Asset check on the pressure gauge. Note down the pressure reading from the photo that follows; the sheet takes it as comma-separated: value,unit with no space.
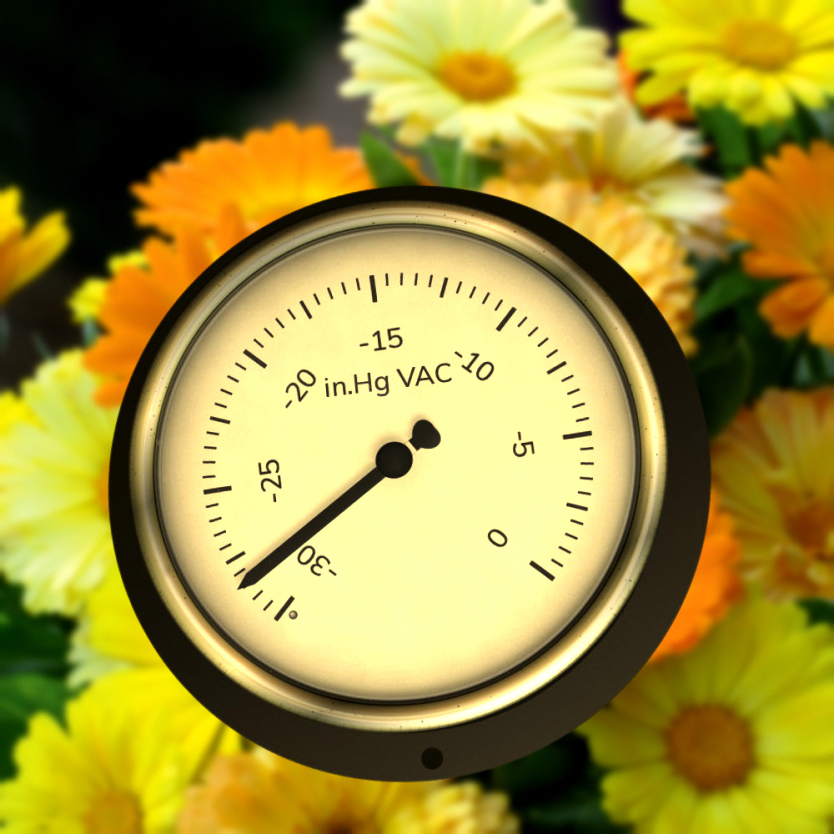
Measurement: -28.5,inHg
